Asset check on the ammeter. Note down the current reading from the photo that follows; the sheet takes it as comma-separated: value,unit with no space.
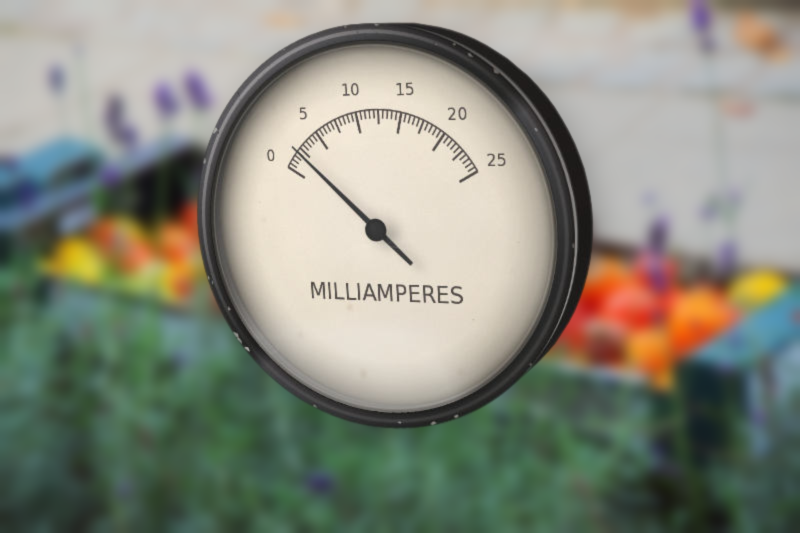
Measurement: 2.5,mA
